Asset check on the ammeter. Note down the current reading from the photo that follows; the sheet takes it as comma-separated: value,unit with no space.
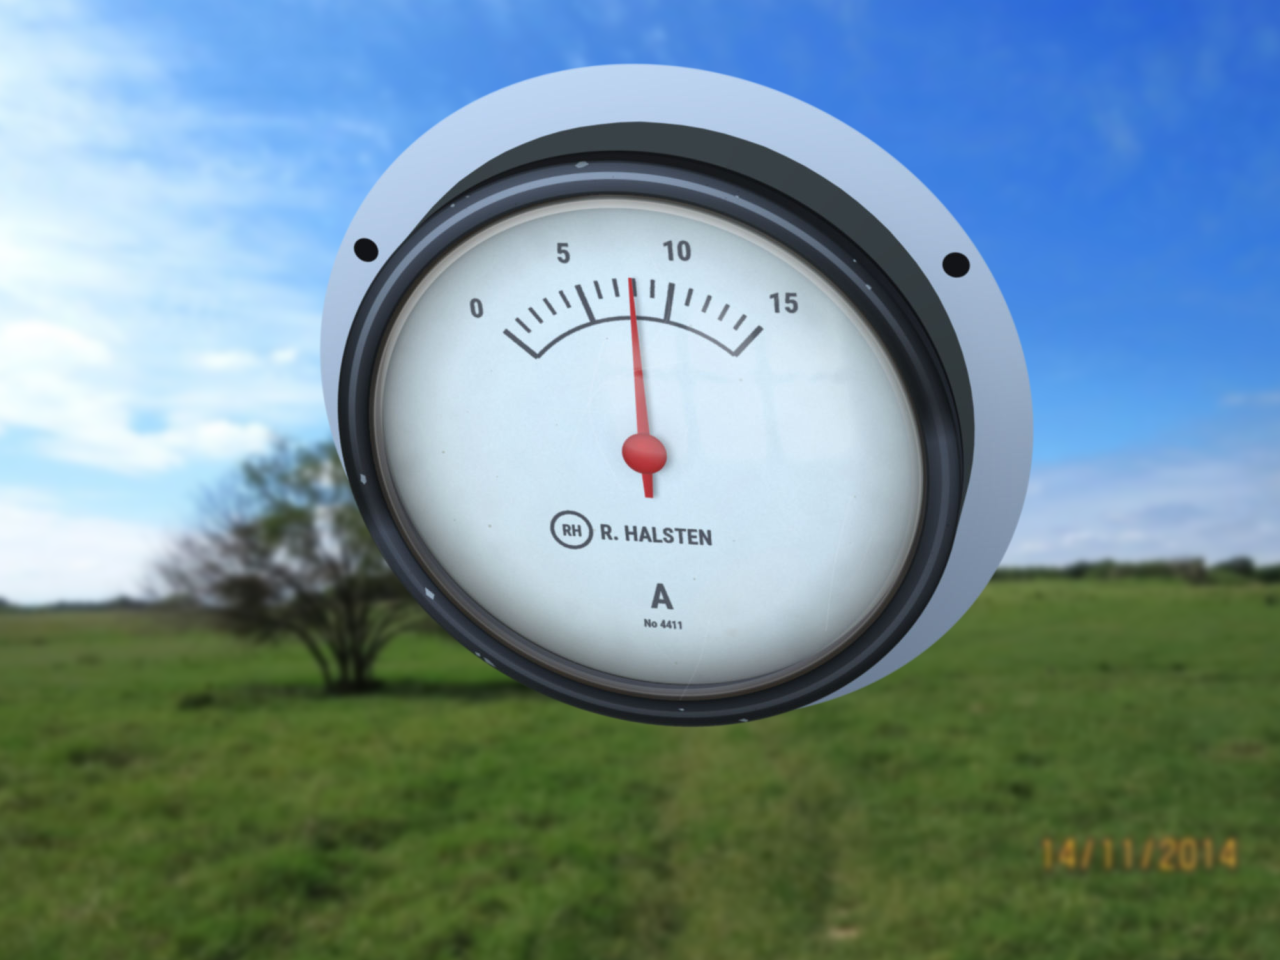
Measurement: 8,A
